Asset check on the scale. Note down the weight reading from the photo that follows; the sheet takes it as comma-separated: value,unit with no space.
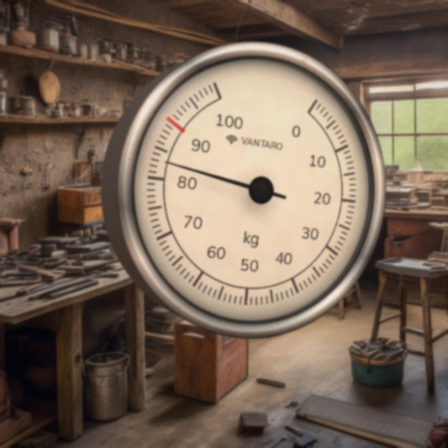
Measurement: 83,kg
